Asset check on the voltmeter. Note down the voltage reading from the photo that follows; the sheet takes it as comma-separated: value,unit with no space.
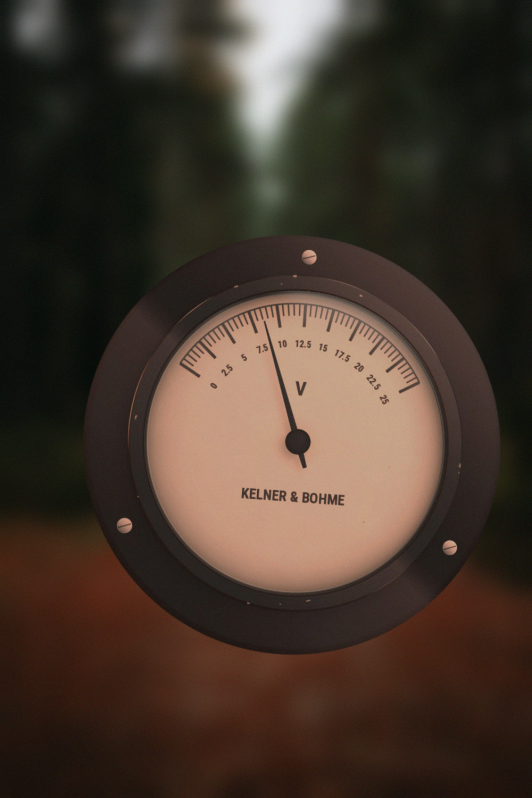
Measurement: 8.5,V
